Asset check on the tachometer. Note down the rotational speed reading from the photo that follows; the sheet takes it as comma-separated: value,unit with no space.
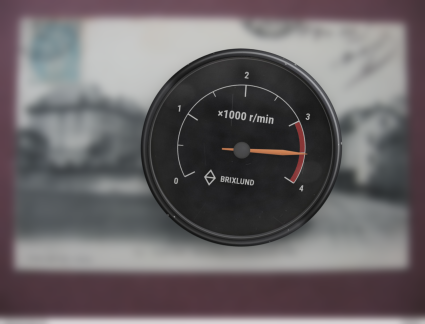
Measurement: 3500,rpm
